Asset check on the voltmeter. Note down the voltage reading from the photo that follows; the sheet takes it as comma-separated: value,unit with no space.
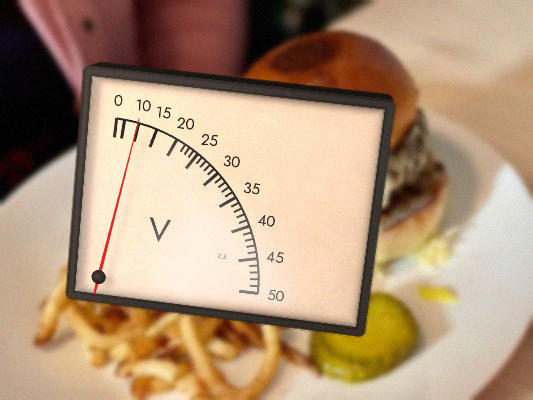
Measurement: 10,V
